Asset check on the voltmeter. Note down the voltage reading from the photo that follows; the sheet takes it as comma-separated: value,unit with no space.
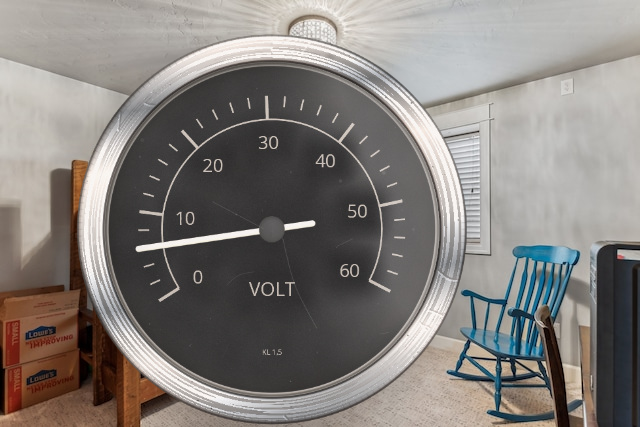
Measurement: 6,V
